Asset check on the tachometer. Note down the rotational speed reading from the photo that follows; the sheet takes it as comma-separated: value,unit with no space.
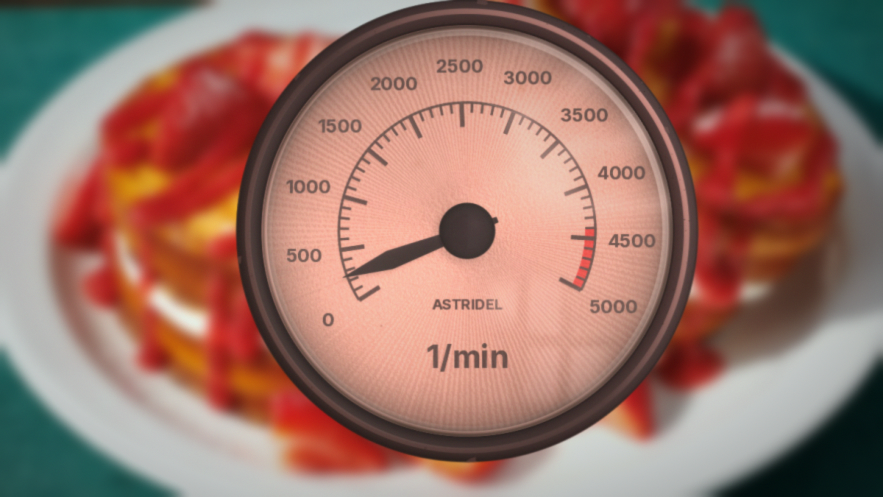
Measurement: 250,rpm
